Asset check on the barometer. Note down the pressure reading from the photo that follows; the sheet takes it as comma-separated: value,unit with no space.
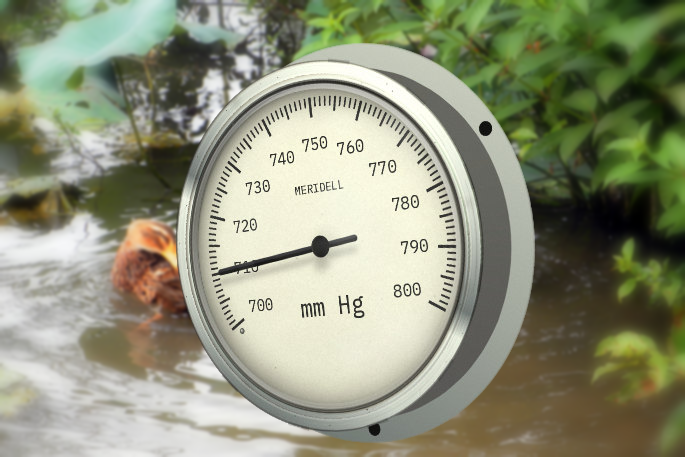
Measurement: 710,mmHg
